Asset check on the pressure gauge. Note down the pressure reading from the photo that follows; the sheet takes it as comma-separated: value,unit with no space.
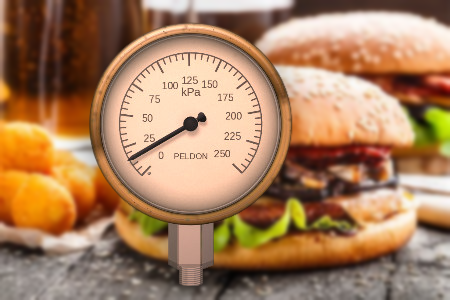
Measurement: 15,kPa
